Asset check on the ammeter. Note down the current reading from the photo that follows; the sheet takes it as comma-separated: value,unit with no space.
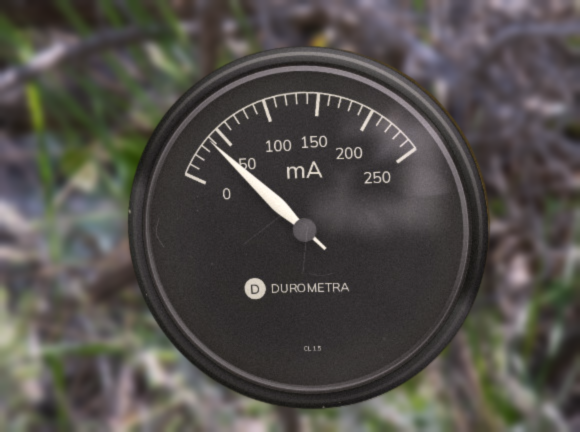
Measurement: 40,mA
